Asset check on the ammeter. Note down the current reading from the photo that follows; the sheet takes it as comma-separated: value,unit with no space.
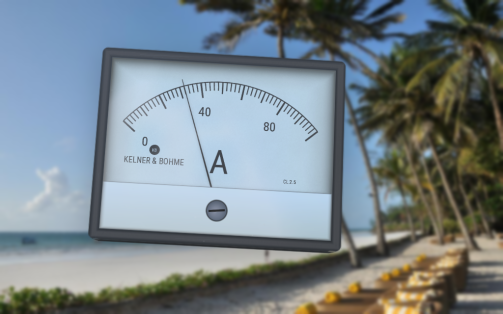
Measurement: 32,A
